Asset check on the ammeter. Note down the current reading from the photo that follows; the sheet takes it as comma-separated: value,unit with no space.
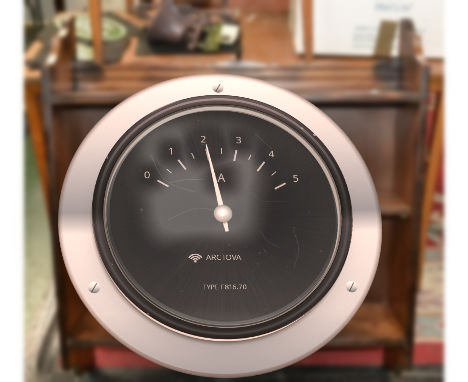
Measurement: 2,A
